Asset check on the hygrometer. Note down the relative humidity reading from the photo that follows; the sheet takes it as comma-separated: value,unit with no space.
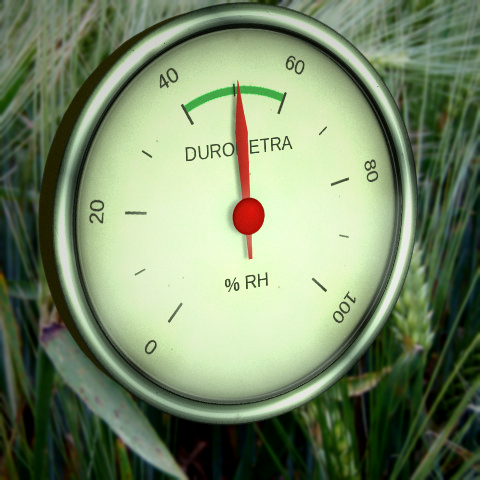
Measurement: 50,%
